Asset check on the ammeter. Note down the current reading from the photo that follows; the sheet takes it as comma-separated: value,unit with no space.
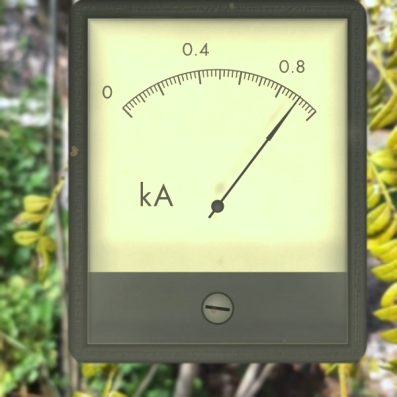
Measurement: 0.9,kA
